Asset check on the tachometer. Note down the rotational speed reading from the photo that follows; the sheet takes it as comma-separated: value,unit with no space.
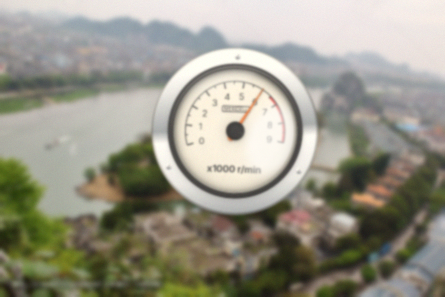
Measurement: 6000,rpm
